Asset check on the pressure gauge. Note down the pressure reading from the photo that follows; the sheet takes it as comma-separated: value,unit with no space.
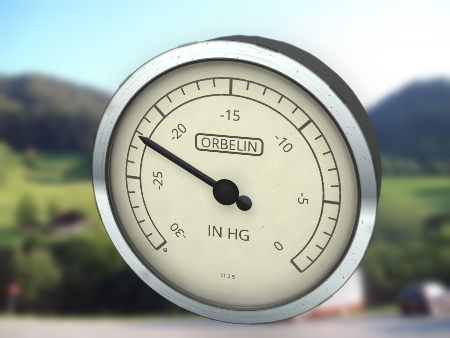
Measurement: -22,inHg
